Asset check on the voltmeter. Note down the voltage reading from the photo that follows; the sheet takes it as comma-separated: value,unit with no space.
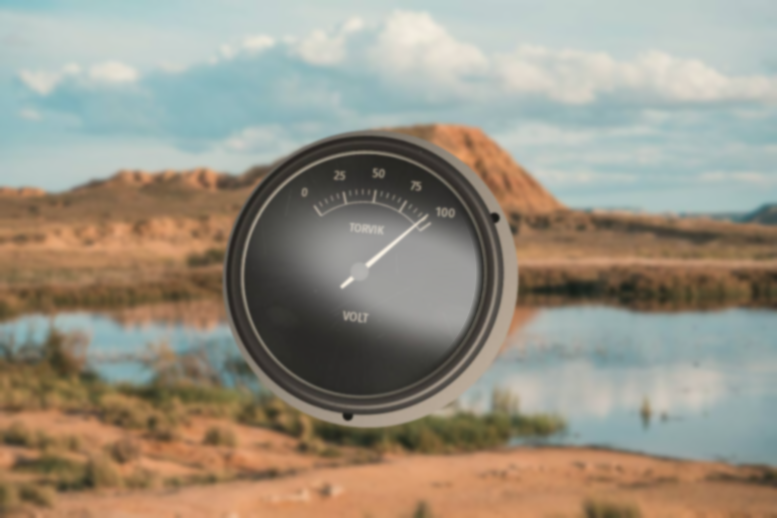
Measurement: 95,V
